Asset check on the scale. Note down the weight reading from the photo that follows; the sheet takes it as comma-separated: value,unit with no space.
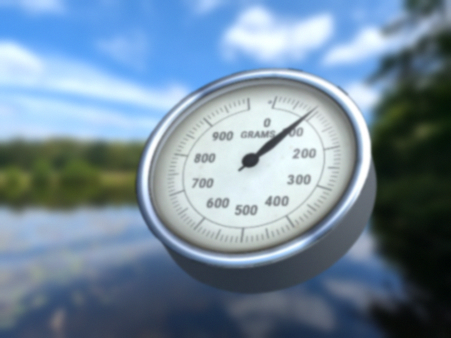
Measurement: 100,g
